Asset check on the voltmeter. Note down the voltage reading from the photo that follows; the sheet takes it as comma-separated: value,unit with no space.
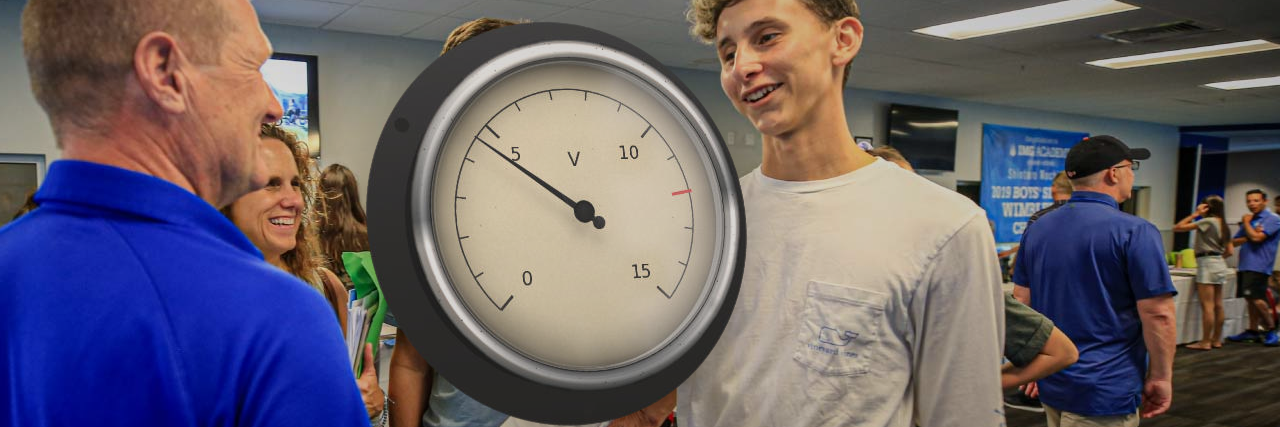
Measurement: 4.5,V
